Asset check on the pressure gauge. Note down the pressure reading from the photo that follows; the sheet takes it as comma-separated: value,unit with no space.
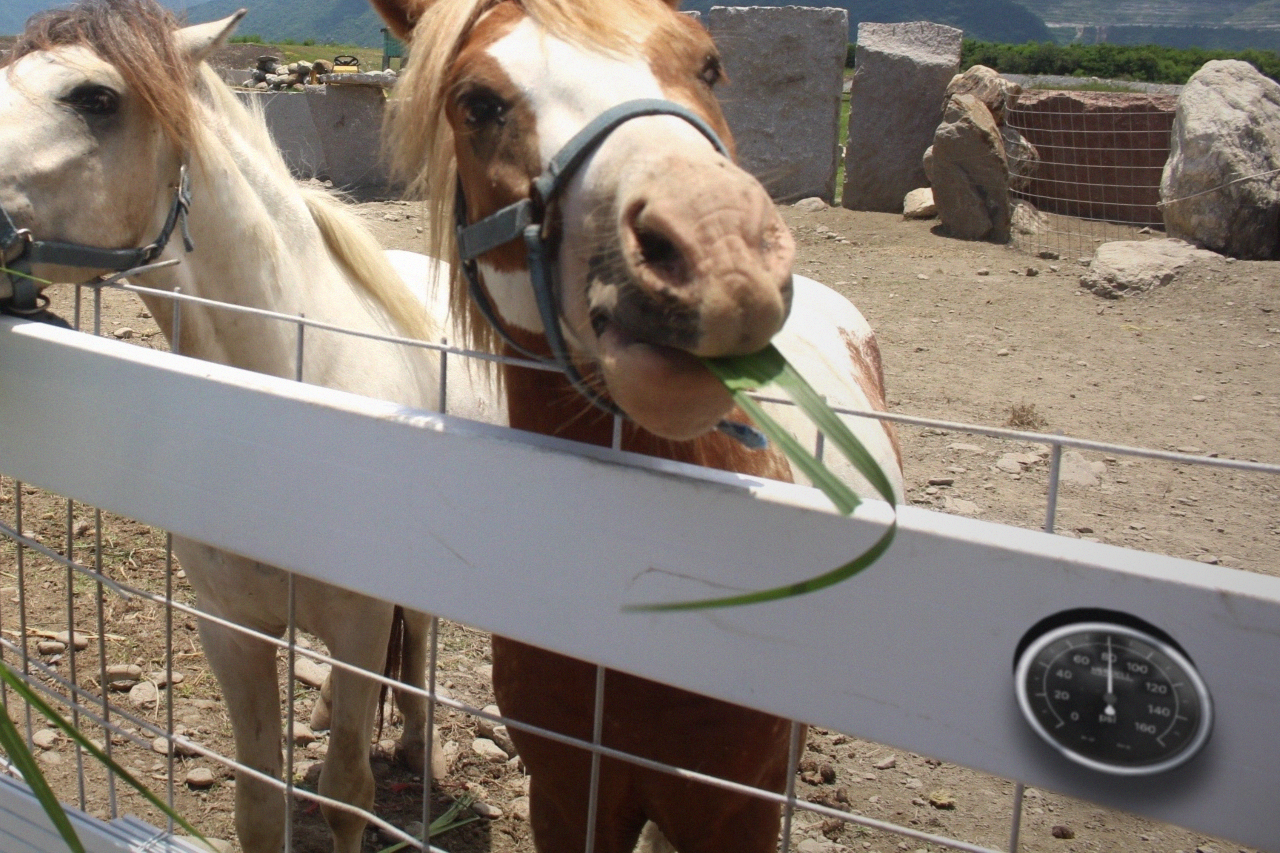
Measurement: 80,psi
